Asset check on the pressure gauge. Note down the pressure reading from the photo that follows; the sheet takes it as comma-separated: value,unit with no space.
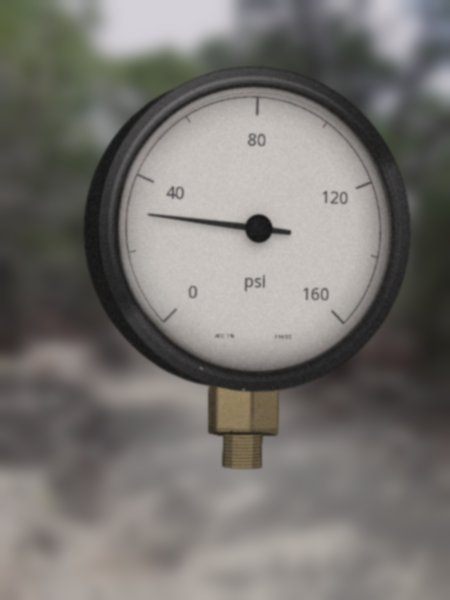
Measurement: 30,psi
